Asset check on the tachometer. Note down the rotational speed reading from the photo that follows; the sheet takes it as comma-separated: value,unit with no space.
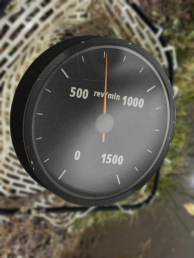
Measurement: 700,rpm
